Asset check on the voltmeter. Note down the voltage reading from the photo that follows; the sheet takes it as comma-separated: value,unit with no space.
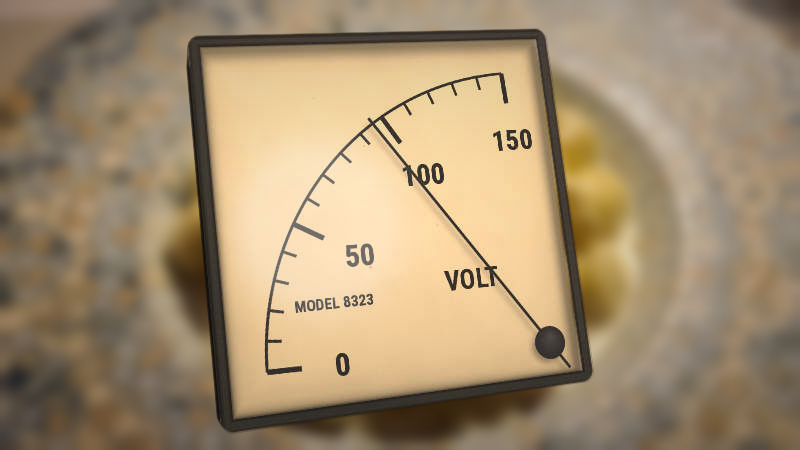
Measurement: 95,V
